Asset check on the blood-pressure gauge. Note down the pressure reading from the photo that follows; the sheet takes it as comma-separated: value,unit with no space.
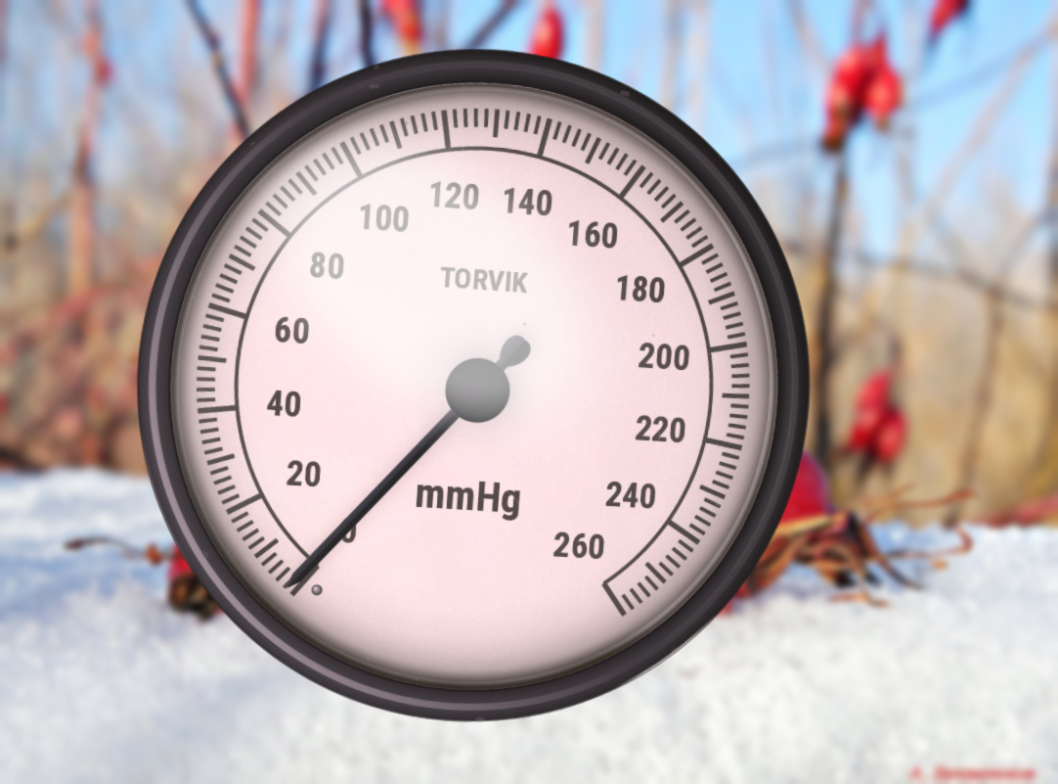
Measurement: 2,mmHg
